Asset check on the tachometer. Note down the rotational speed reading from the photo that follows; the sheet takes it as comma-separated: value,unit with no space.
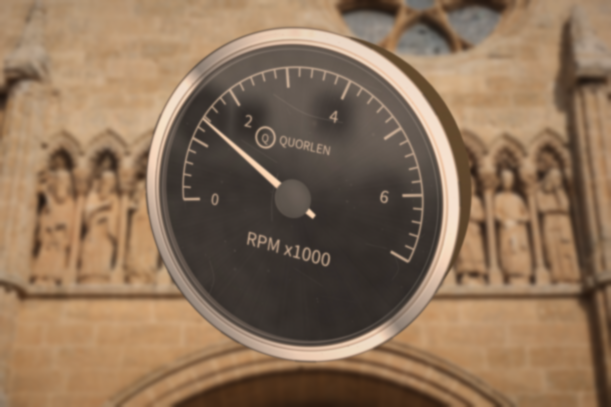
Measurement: 1400,rpm
